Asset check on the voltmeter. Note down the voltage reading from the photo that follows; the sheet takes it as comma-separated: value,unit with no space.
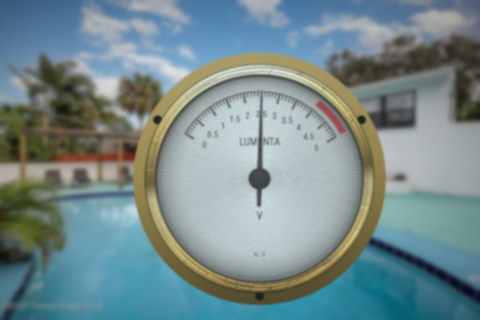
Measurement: 2.5,V
